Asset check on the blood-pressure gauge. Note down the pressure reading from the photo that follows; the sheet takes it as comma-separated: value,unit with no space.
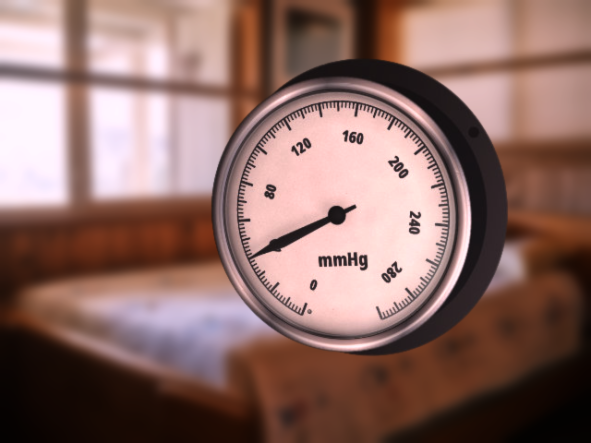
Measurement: 40,mmHg
